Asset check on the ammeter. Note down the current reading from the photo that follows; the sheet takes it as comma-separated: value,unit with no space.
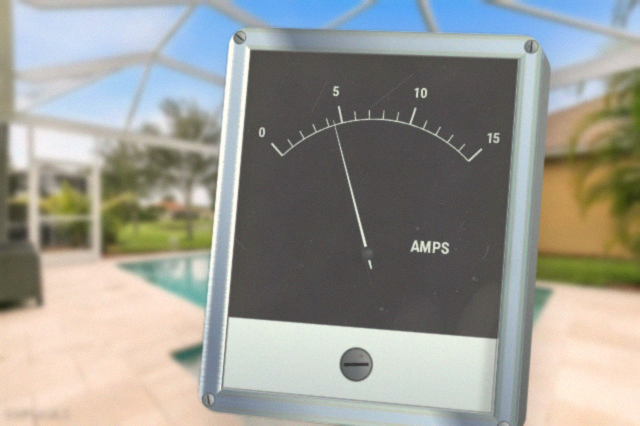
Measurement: 4.5,A
